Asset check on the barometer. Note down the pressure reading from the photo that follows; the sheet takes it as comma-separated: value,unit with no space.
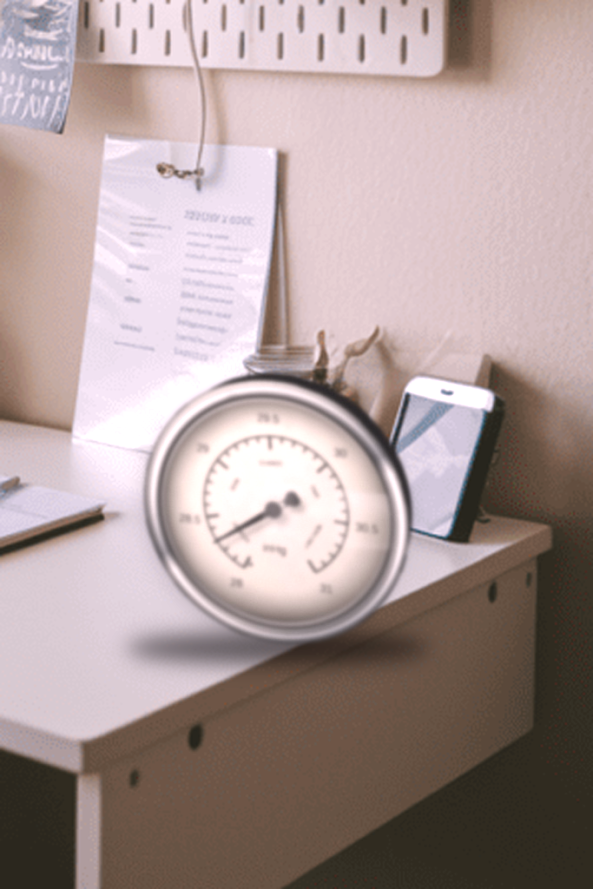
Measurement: 28.3,inHg
